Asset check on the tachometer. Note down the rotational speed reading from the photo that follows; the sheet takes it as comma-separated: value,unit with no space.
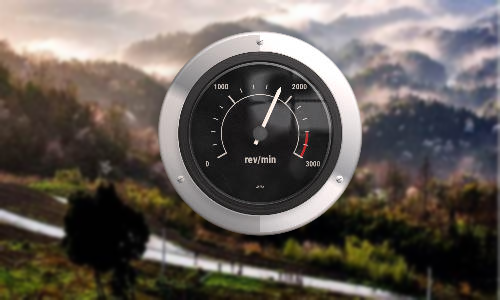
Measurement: 1800,rpm
